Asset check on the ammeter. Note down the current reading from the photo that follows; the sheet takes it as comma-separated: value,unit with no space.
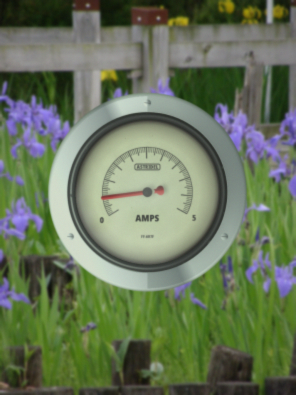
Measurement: 0.5,A
